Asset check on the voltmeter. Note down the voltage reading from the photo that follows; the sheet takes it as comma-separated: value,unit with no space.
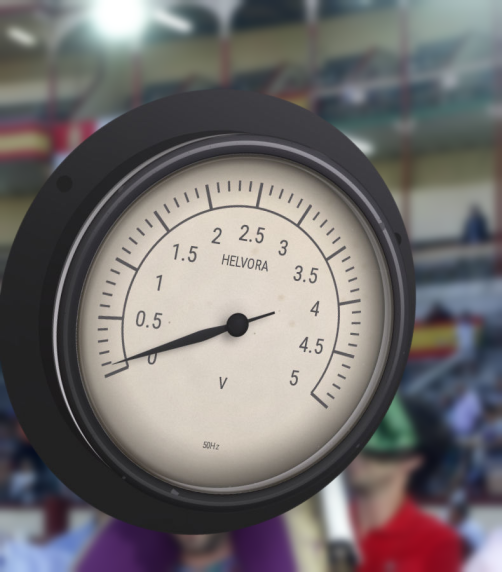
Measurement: 0.1,V
